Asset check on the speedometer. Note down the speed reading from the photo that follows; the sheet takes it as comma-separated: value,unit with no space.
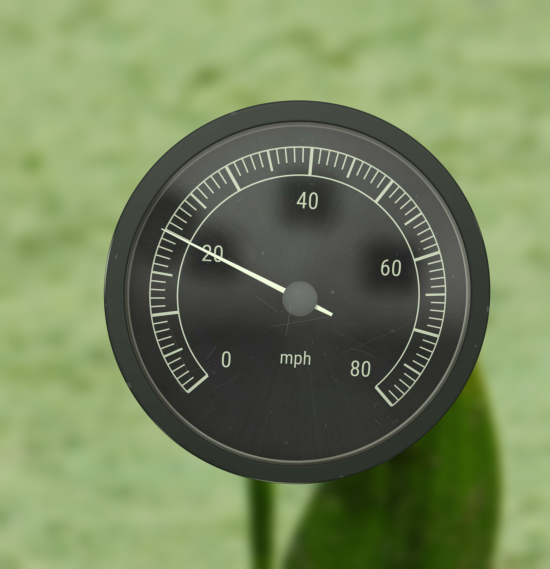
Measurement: 20,mph
